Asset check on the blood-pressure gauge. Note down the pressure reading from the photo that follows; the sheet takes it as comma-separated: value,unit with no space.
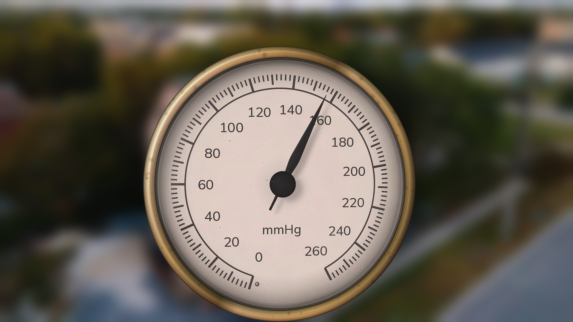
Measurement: 156,mmHg
